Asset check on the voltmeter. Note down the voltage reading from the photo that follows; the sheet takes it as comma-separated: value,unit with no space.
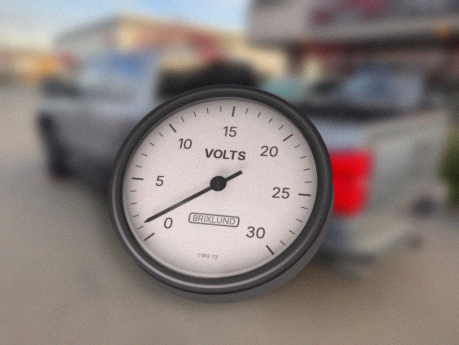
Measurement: 1,V
